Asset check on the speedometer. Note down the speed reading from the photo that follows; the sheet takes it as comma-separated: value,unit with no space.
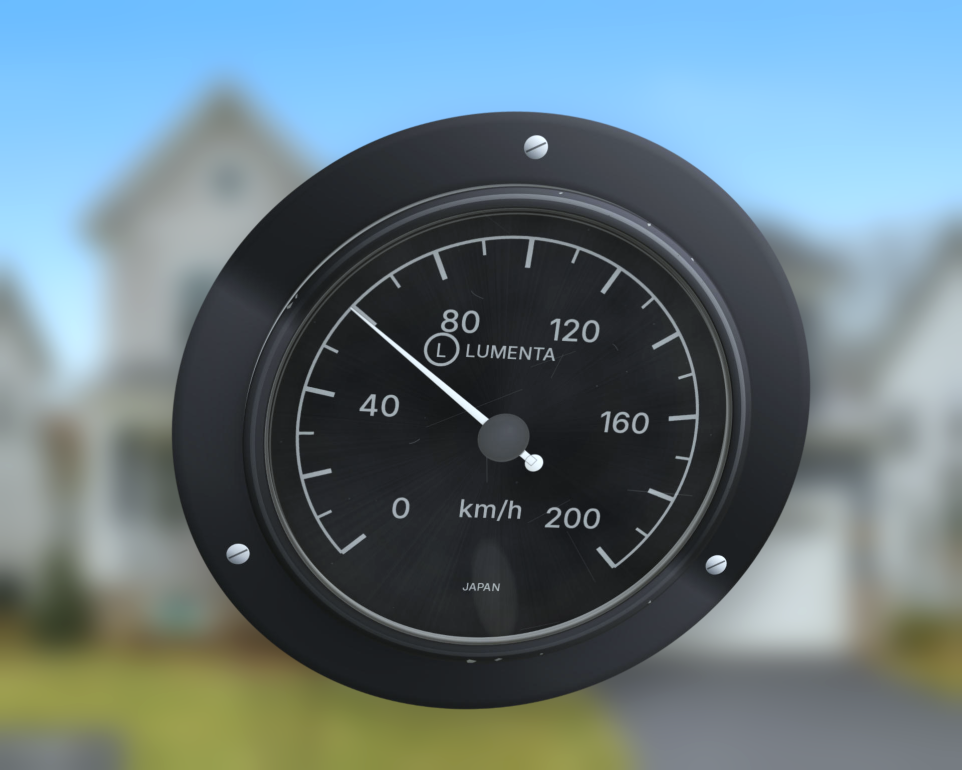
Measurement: 60,km/h
